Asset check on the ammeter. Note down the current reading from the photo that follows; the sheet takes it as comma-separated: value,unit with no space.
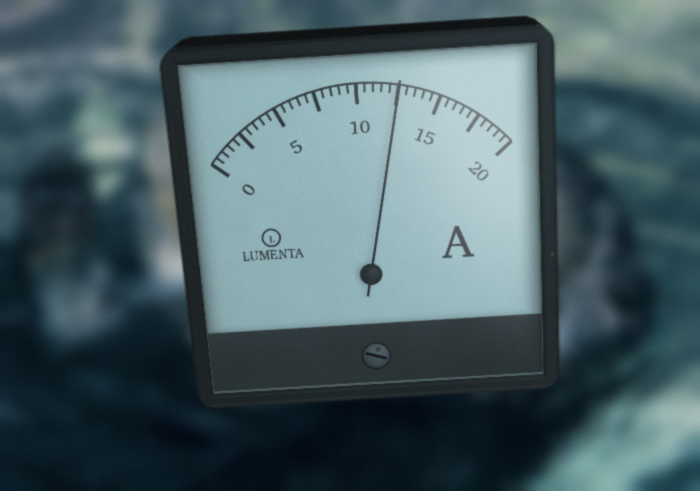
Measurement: 12.5,A
